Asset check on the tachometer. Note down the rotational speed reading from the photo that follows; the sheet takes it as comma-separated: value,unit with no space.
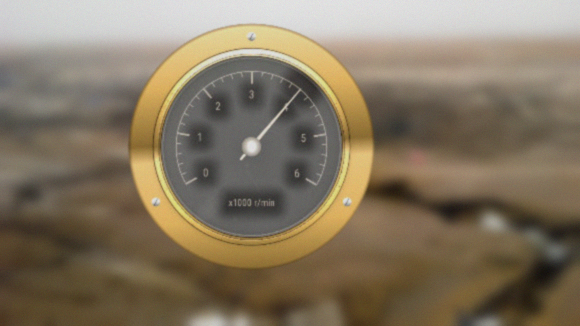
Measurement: 4000,rpm
